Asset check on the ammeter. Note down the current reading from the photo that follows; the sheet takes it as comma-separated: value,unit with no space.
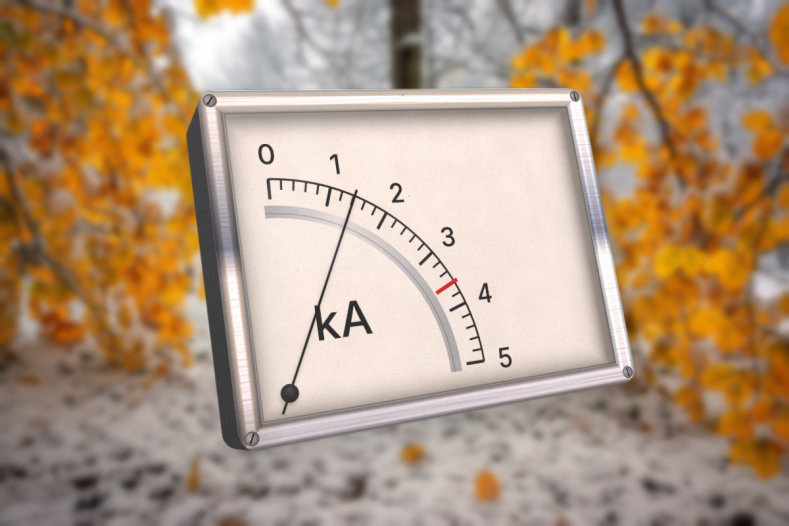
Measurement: 1.4,kA
